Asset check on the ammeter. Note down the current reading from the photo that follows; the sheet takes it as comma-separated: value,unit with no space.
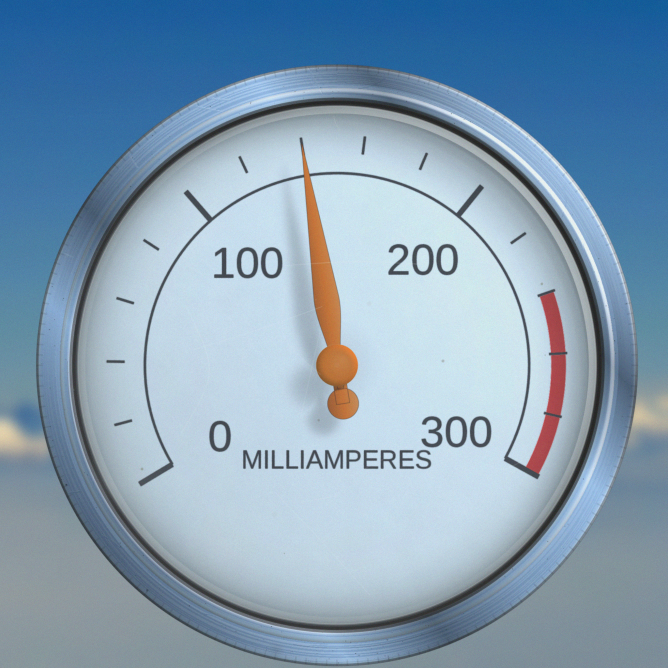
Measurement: 140,mA
